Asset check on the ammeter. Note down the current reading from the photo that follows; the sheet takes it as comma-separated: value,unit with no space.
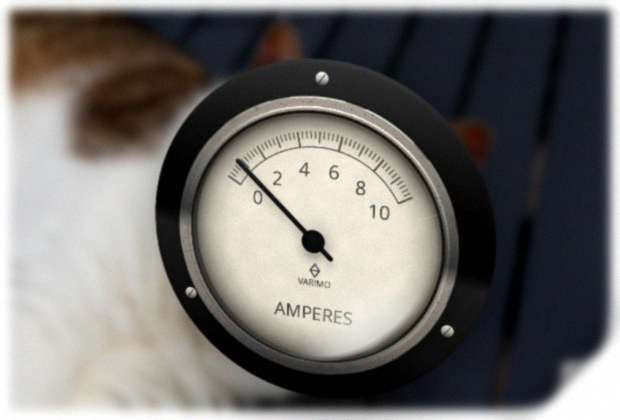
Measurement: 1,A
